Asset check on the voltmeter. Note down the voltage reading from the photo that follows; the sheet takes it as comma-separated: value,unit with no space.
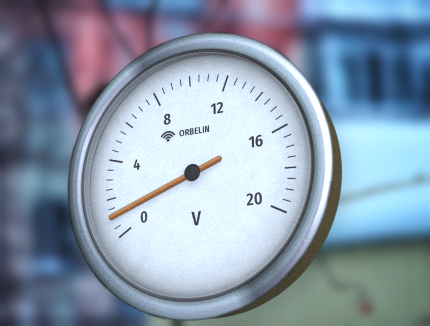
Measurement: 1,V
